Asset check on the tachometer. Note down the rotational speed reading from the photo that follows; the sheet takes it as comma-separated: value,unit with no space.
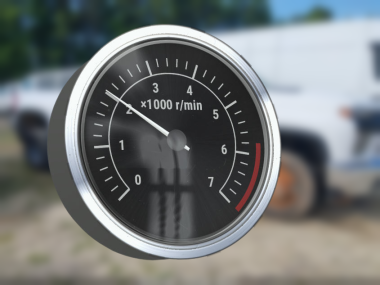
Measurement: 2000,rpm
